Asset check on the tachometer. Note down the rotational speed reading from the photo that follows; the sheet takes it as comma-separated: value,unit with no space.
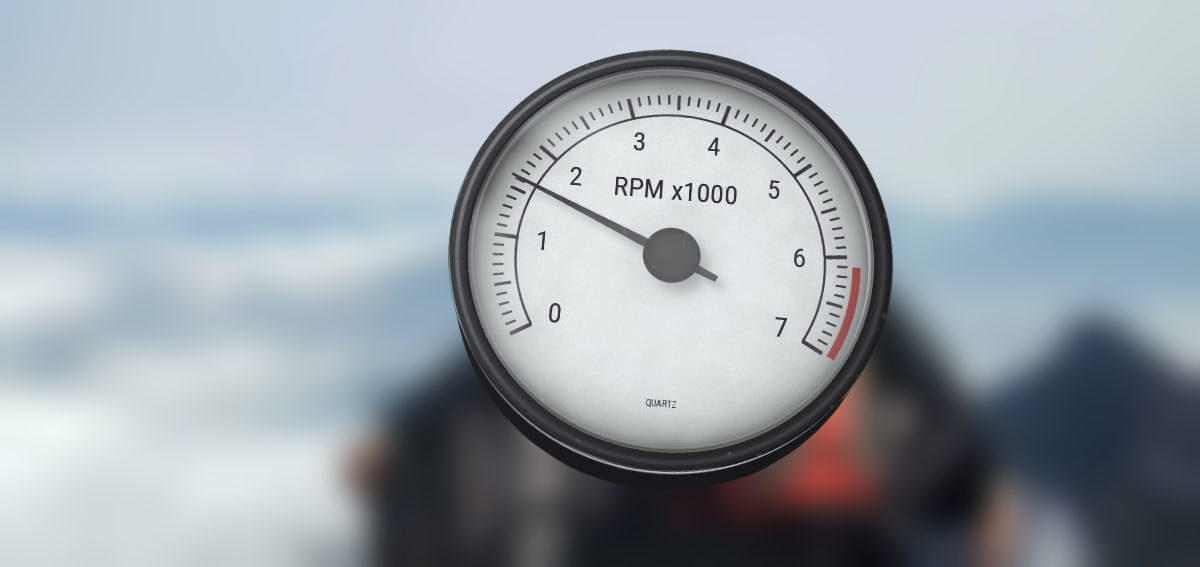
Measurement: 1600,rpm
